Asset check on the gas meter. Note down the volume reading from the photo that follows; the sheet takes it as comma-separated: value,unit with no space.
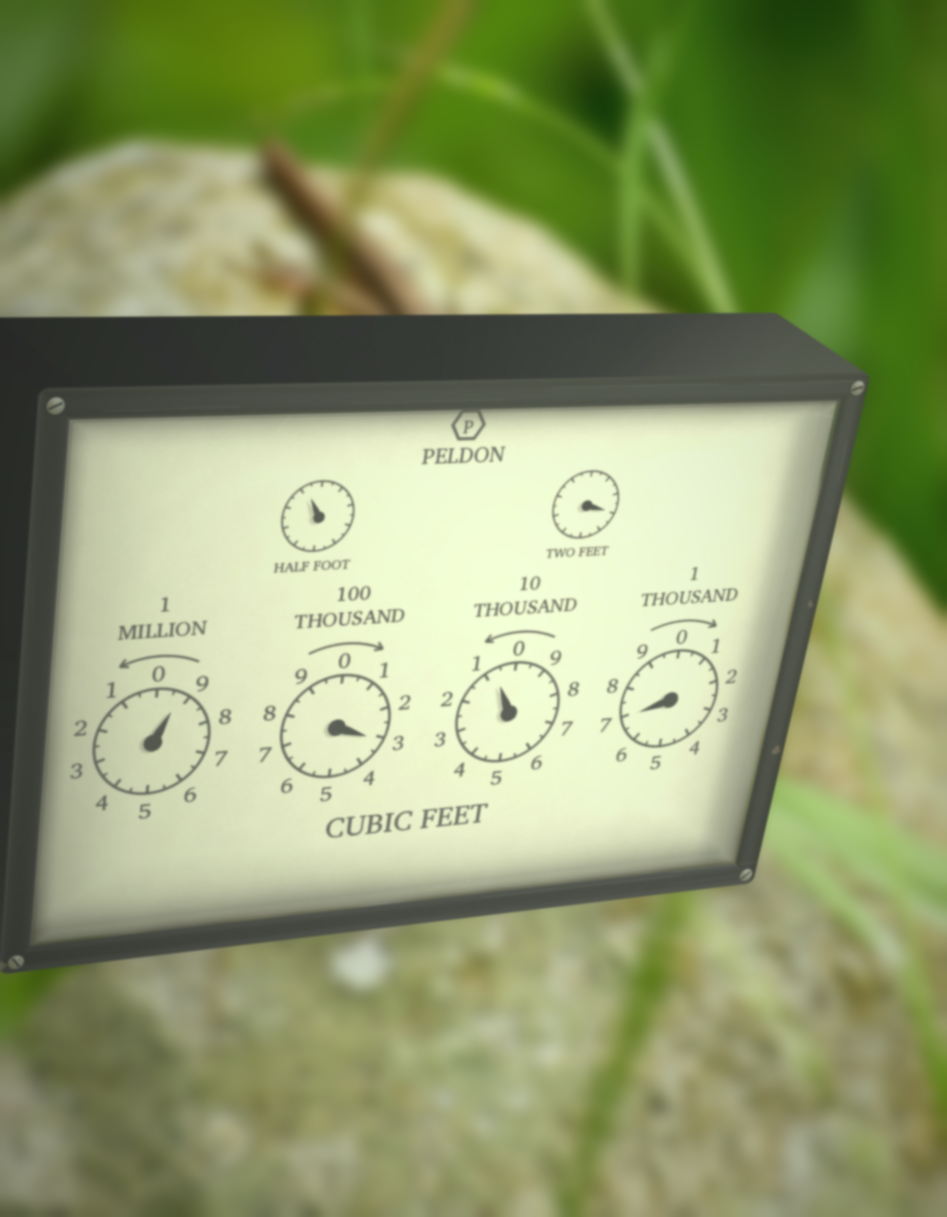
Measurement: 930700,ft³
